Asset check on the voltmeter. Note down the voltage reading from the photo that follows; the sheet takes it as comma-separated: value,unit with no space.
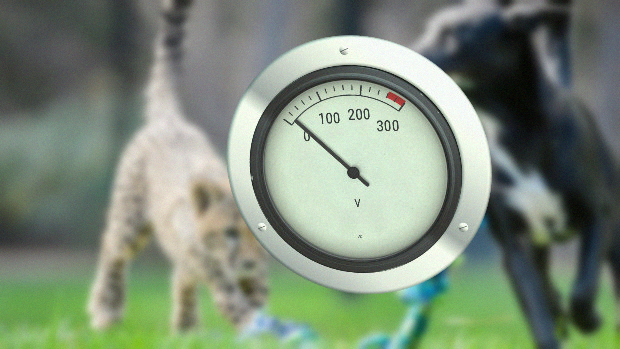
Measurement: 20,V
